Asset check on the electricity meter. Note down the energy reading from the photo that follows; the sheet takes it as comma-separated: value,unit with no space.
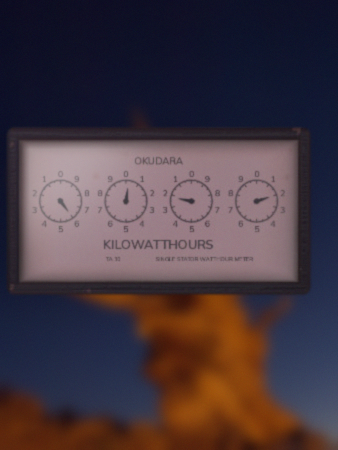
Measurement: 6022,kWh
